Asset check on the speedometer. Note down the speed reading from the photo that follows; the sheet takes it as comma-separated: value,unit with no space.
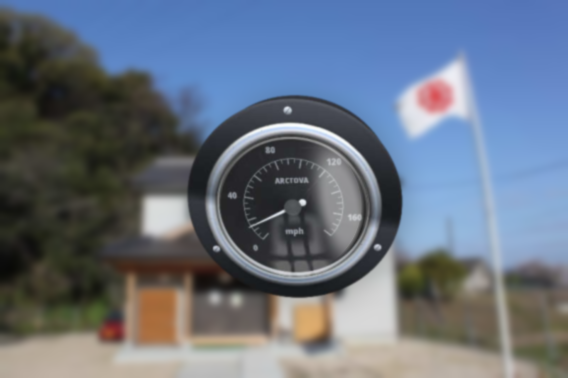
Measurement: 15,mph
